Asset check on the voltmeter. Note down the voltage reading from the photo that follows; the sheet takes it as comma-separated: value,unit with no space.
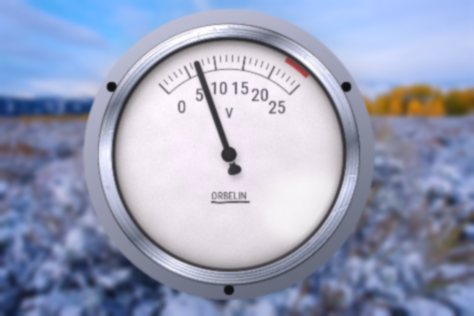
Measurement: 7,V
